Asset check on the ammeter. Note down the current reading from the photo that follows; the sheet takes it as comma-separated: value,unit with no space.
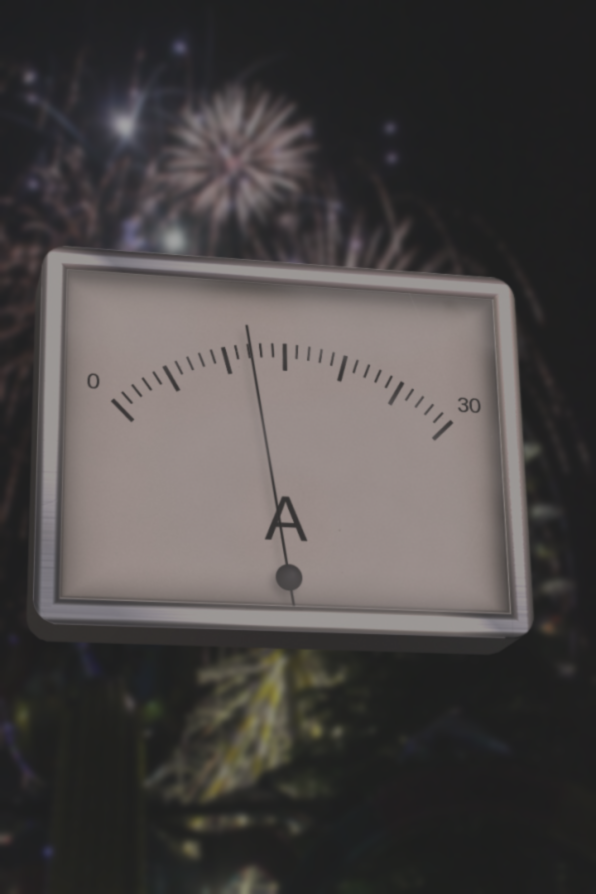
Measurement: 12,A
